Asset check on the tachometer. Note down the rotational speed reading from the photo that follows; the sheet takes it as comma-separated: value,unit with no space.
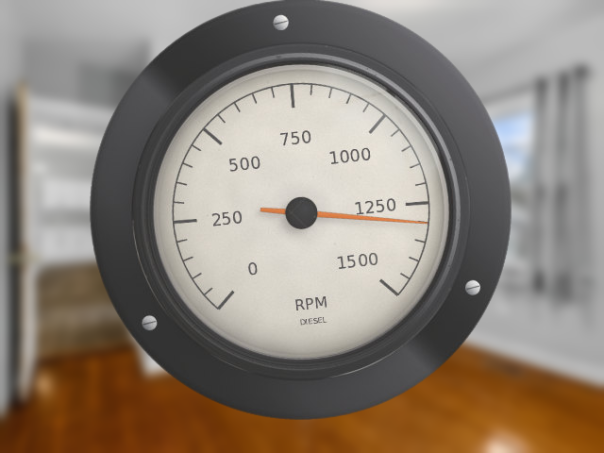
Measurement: 1300,rpm
